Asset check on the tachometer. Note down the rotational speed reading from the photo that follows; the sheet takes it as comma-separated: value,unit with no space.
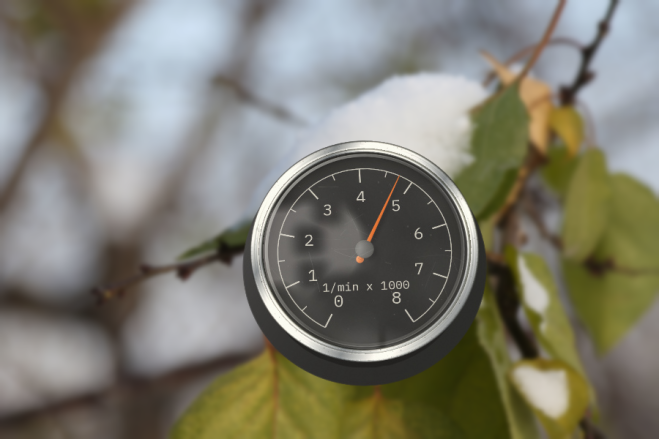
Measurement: 4750,rpm
